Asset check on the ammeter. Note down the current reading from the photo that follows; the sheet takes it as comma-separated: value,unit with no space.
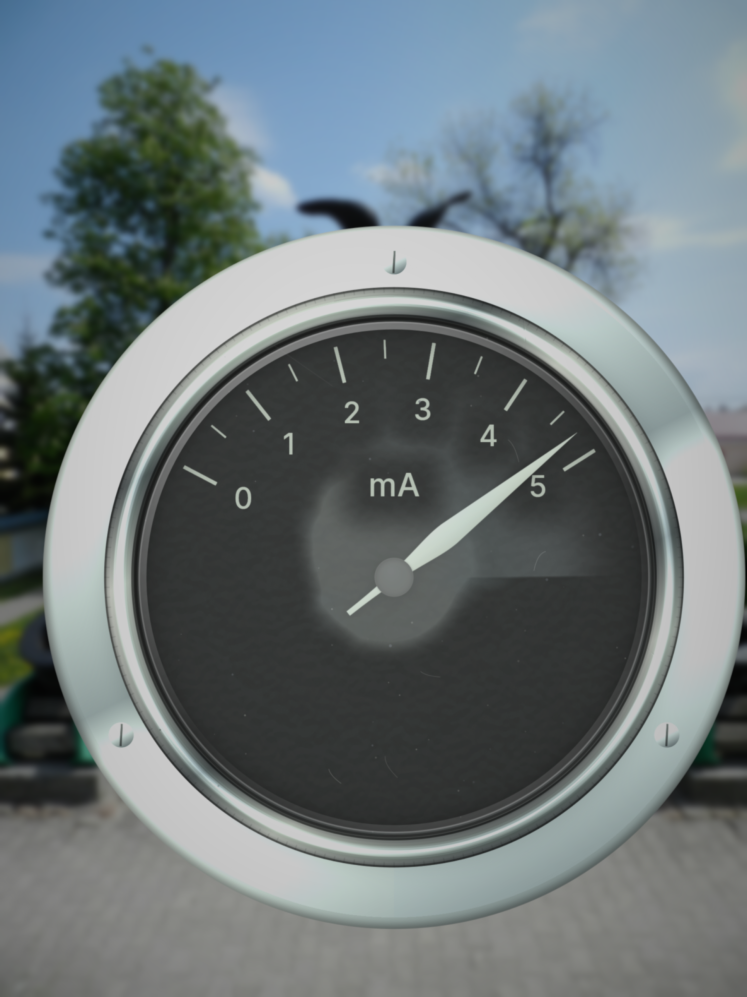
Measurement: 4.75,mA
